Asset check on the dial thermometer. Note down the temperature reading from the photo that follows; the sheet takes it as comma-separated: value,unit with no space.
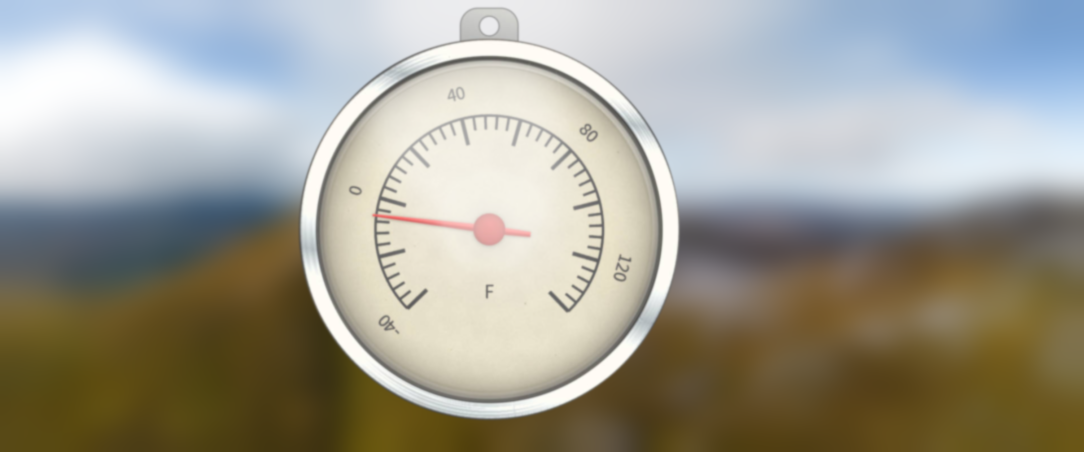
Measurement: -6,°F
